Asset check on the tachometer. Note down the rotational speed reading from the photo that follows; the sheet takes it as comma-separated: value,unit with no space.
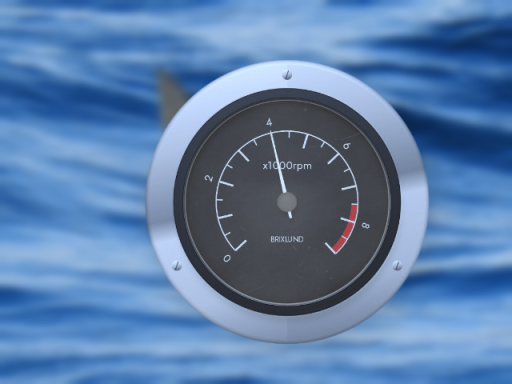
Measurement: 4000,rpm
